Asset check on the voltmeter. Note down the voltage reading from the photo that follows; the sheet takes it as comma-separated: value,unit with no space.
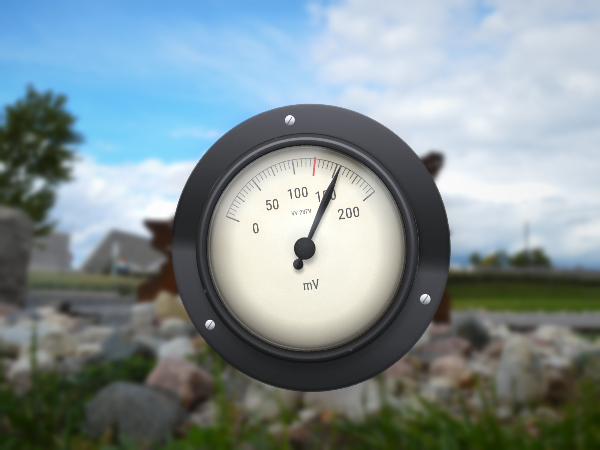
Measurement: 155,mV
